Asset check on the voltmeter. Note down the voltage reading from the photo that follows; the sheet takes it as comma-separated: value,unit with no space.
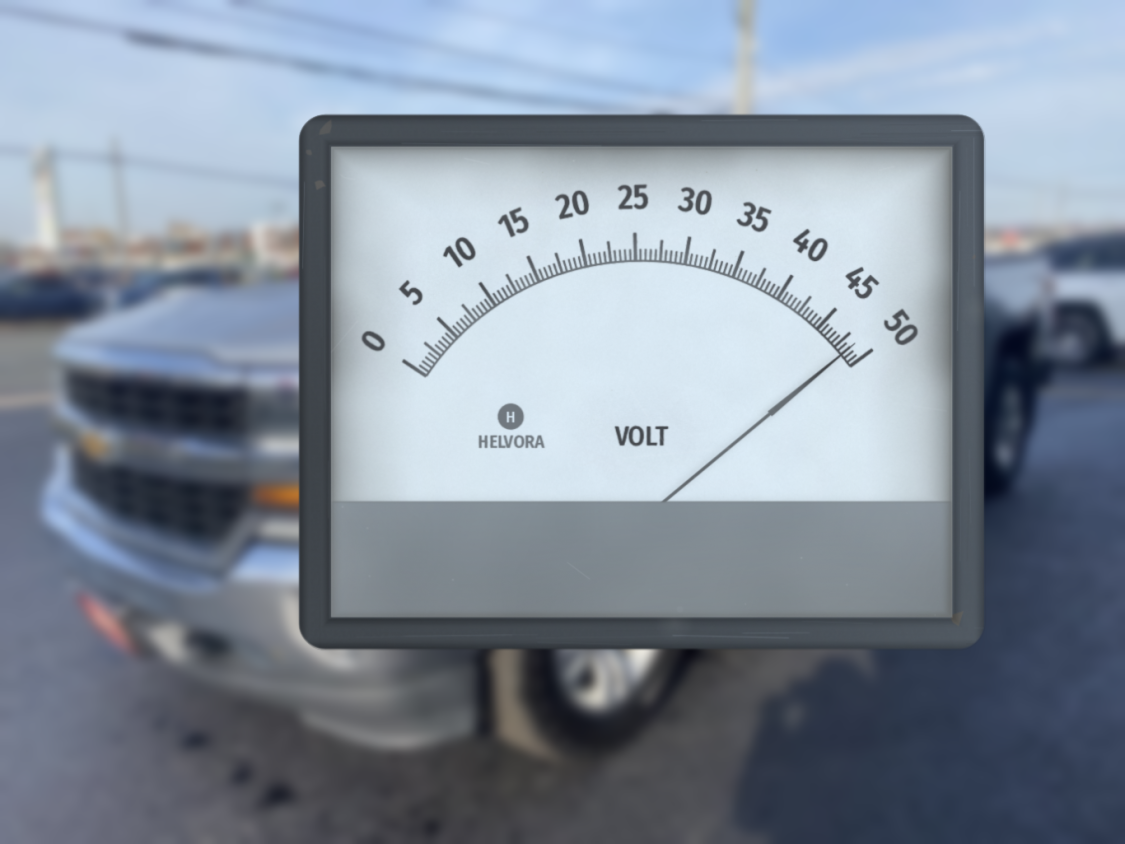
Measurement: 48.5,V
